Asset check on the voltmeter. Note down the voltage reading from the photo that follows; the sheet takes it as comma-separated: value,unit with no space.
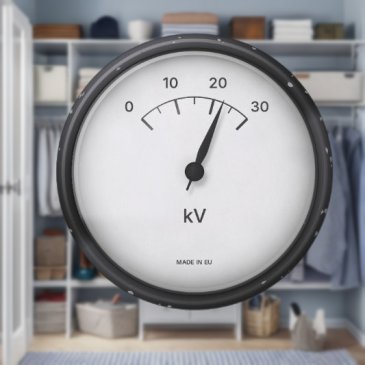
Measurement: 22.5,kV
